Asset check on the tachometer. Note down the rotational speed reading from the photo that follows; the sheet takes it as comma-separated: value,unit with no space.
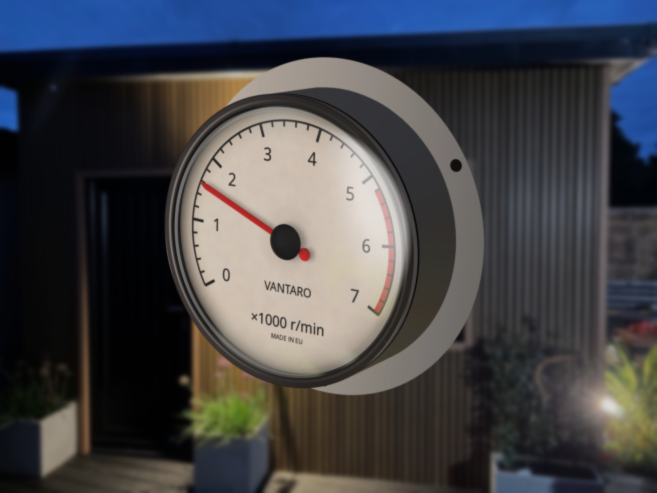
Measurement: 1600,rpm
